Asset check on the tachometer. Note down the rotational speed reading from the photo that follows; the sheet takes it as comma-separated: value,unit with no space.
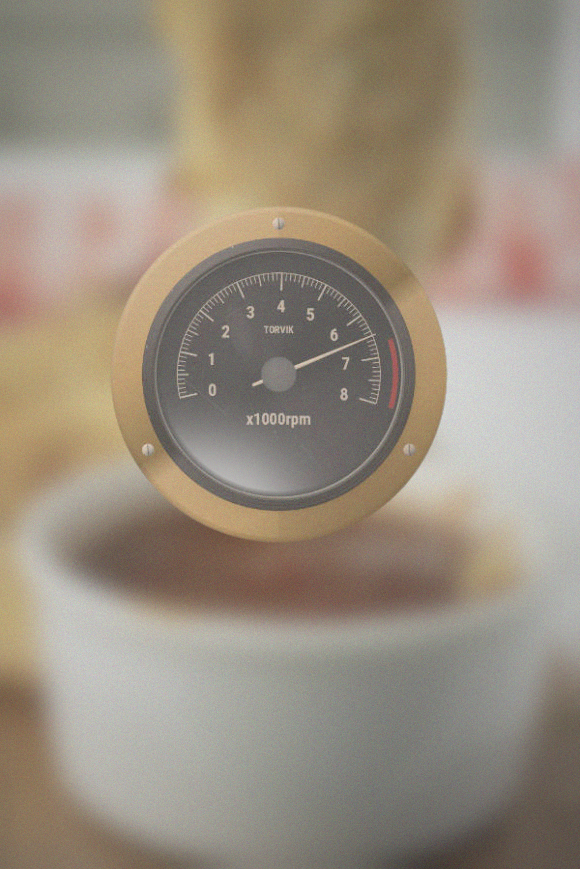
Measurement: 6500,rpm
